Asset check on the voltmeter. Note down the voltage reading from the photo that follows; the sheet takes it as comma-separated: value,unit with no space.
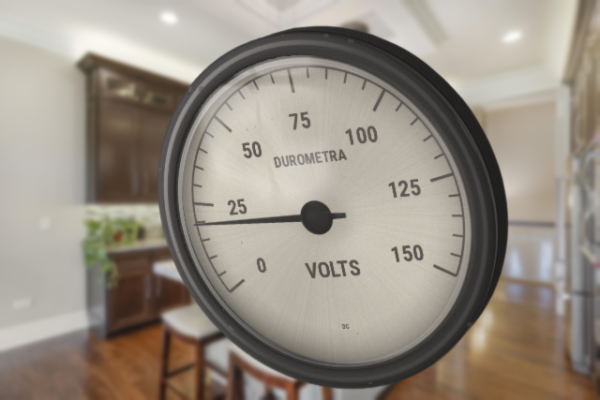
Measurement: 20,V
